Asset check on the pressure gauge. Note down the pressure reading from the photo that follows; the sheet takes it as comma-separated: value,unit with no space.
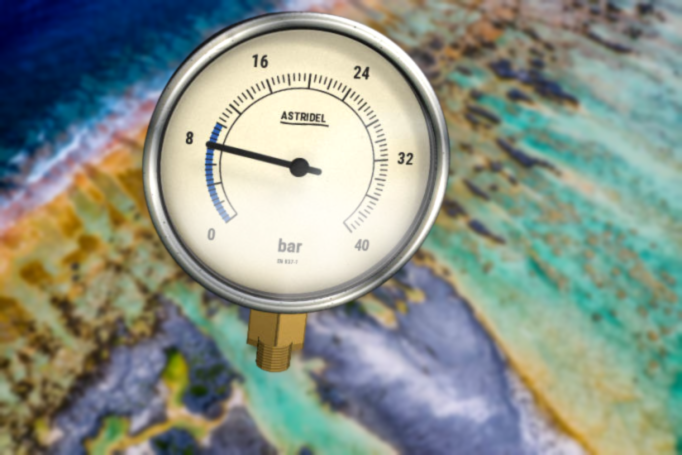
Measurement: 8,bar
